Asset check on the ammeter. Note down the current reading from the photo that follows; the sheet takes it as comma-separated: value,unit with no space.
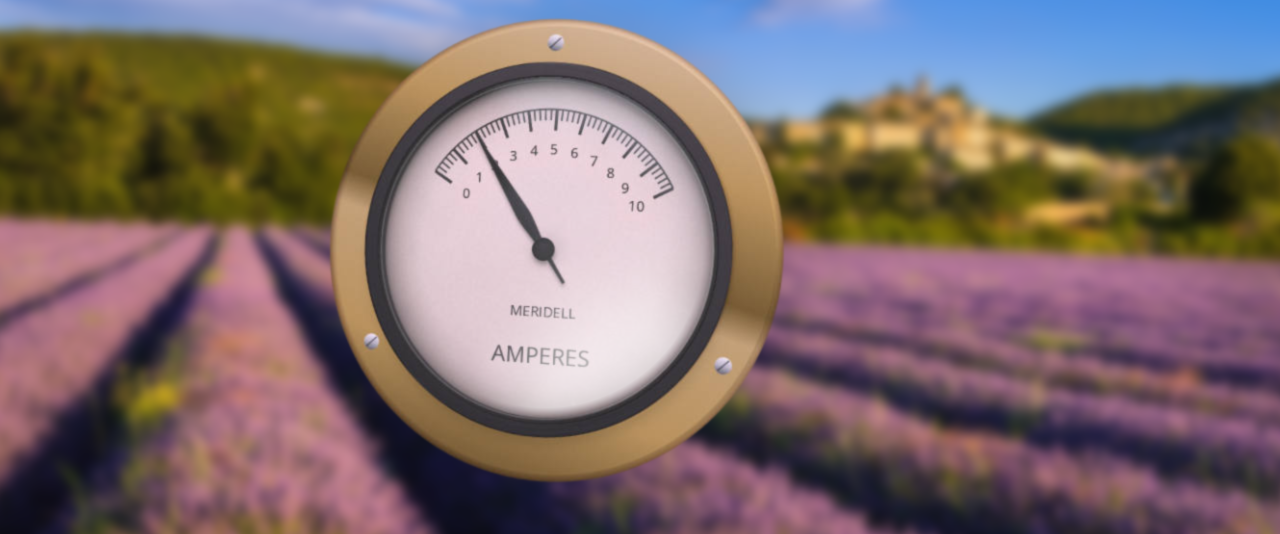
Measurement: 2,A
